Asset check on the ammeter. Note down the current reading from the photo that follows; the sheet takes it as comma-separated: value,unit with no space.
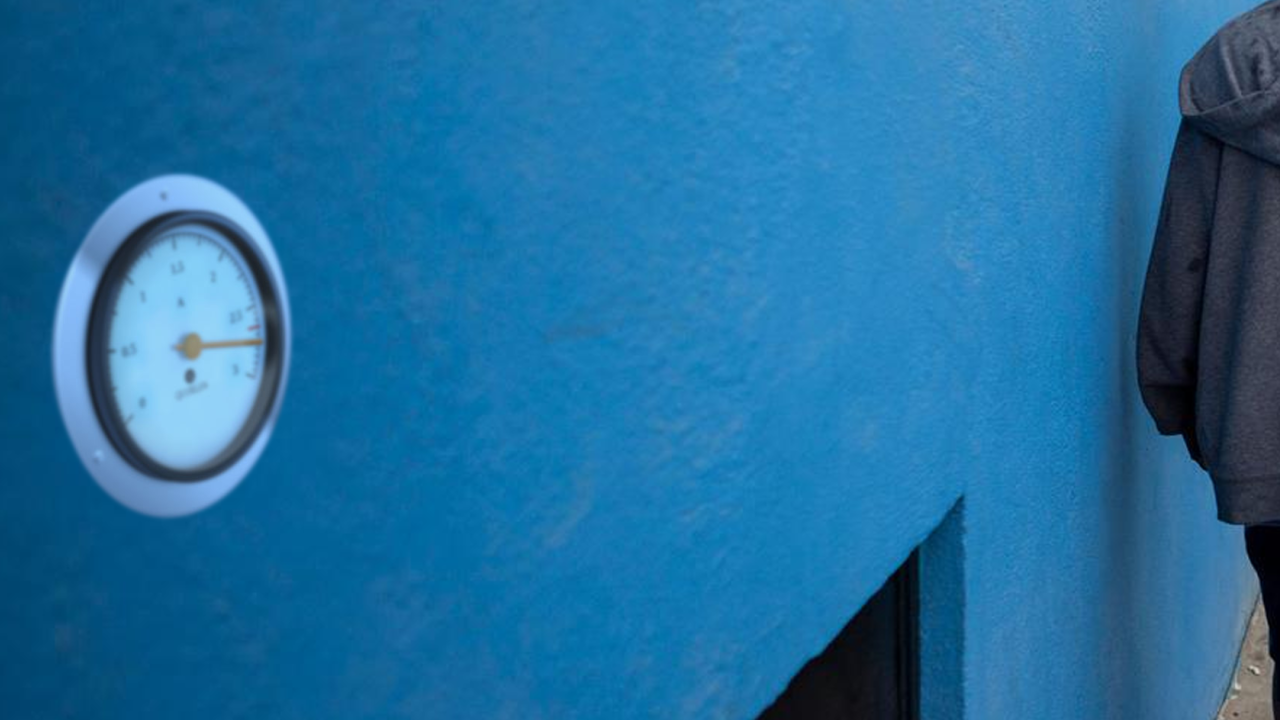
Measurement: 2.75,A
